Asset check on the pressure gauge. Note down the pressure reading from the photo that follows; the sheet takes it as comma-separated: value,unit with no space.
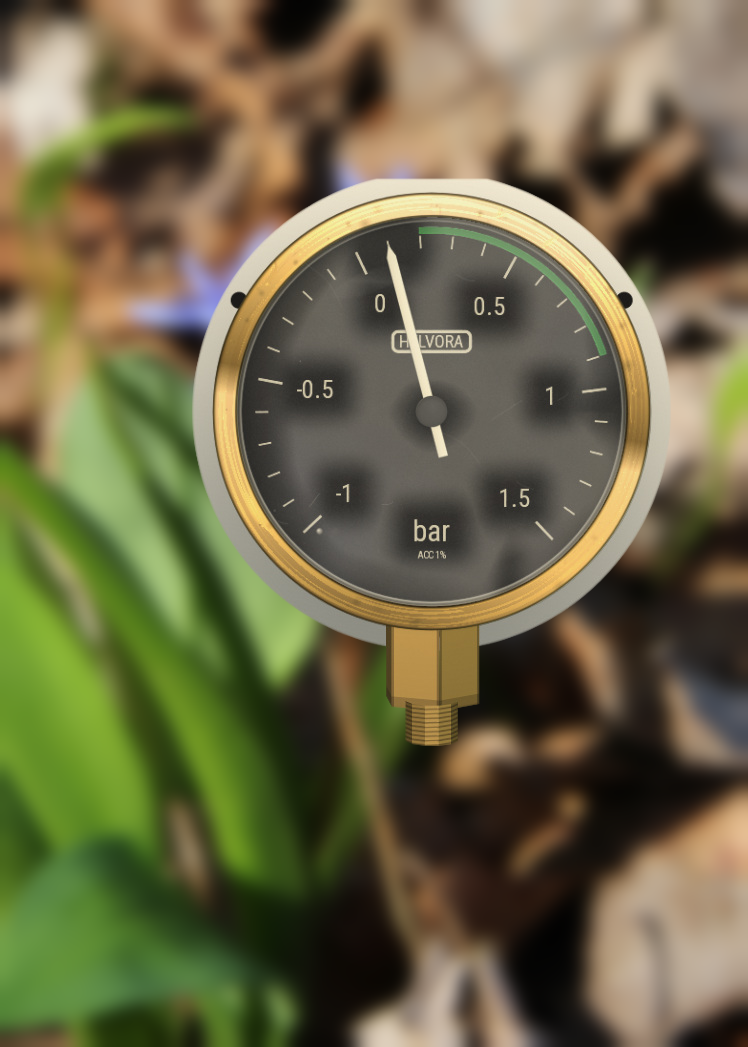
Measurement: 0.1,bar
